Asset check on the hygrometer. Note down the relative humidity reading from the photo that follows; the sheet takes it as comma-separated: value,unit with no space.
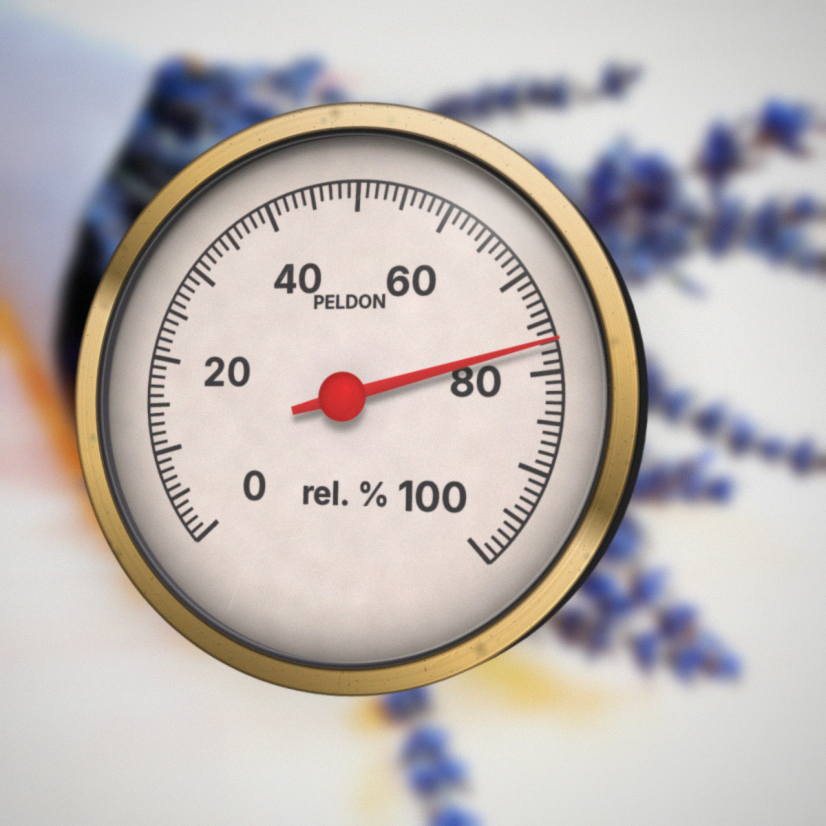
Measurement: 77,%
